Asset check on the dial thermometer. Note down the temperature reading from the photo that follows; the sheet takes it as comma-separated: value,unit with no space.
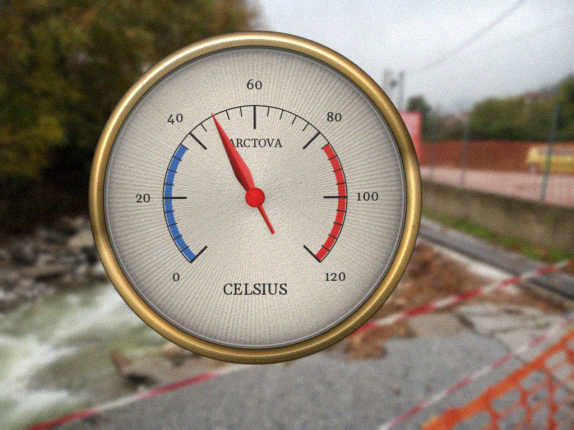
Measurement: 48,°C
